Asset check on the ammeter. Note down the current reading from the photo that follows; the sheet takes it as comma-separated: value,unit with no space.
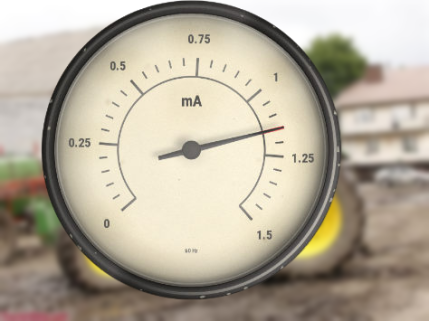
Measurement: 1.15,mA
